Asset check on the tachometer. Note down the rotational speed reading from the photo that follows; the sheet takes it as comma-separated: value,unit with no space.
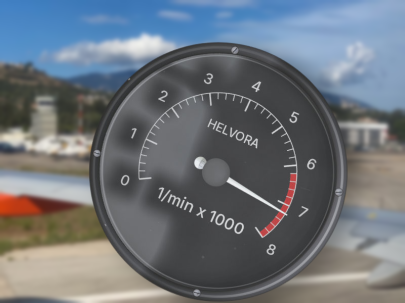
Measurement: 7200,rpm
